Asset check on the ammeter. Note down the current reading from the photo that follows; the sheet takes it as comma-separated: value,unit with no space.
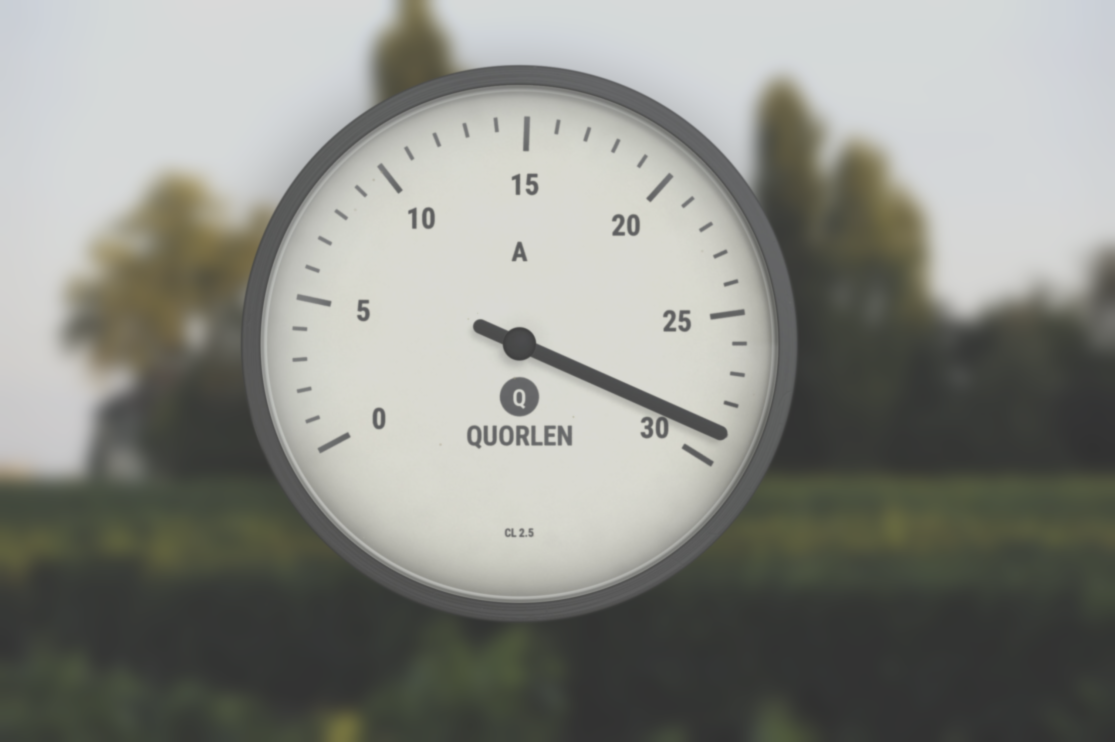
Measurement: 29,A
